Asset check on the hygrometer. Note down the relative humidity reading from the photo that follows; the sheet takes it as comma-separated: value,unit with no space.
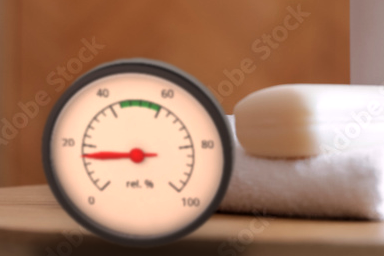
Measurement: 16,%
